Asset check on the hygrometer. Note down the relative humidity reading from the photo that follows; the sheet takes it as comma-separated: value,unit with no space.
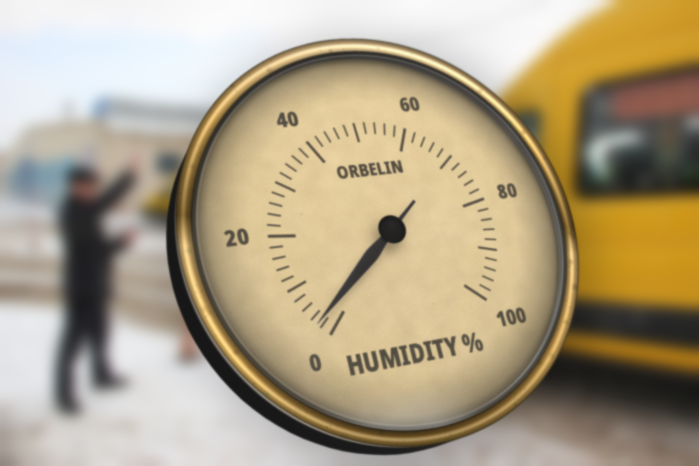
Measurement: 3,%
